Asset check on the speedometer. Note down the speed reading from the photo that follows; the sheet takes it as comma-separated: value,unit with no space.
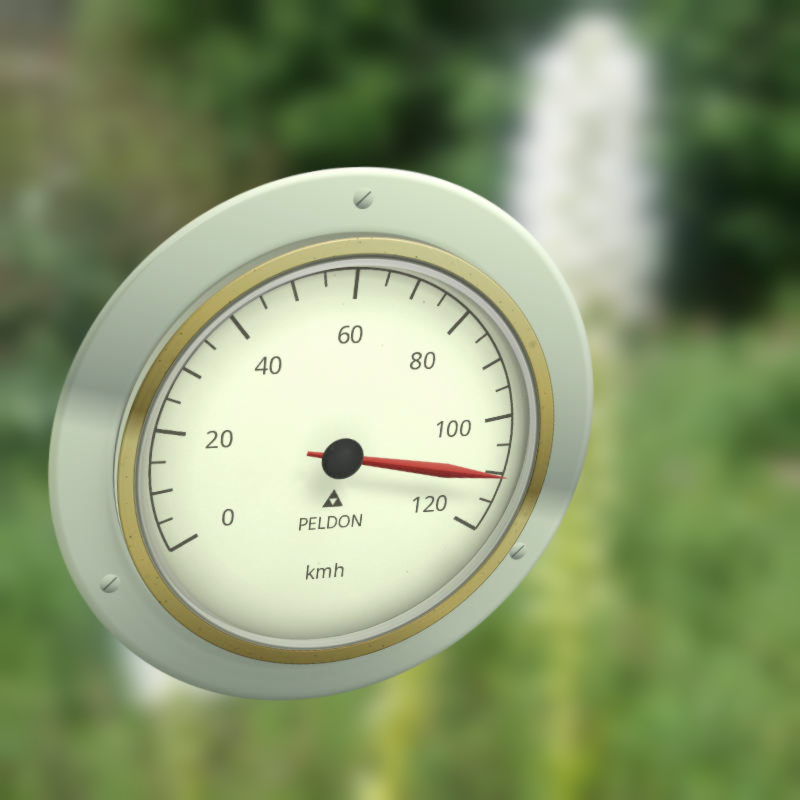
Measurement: 110,km/h
